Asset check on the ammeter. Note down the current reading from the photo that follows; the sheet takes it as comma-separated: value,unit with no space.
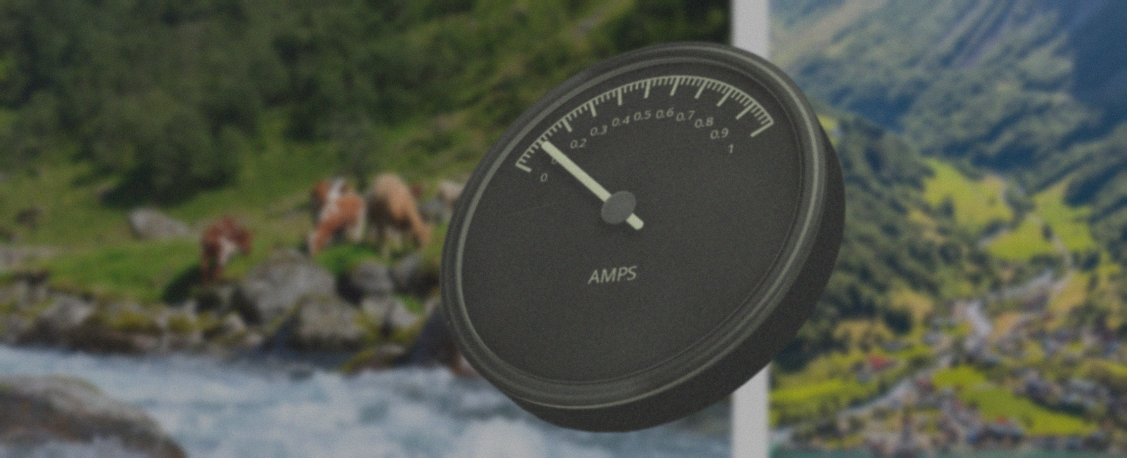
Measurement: 0.1,A
